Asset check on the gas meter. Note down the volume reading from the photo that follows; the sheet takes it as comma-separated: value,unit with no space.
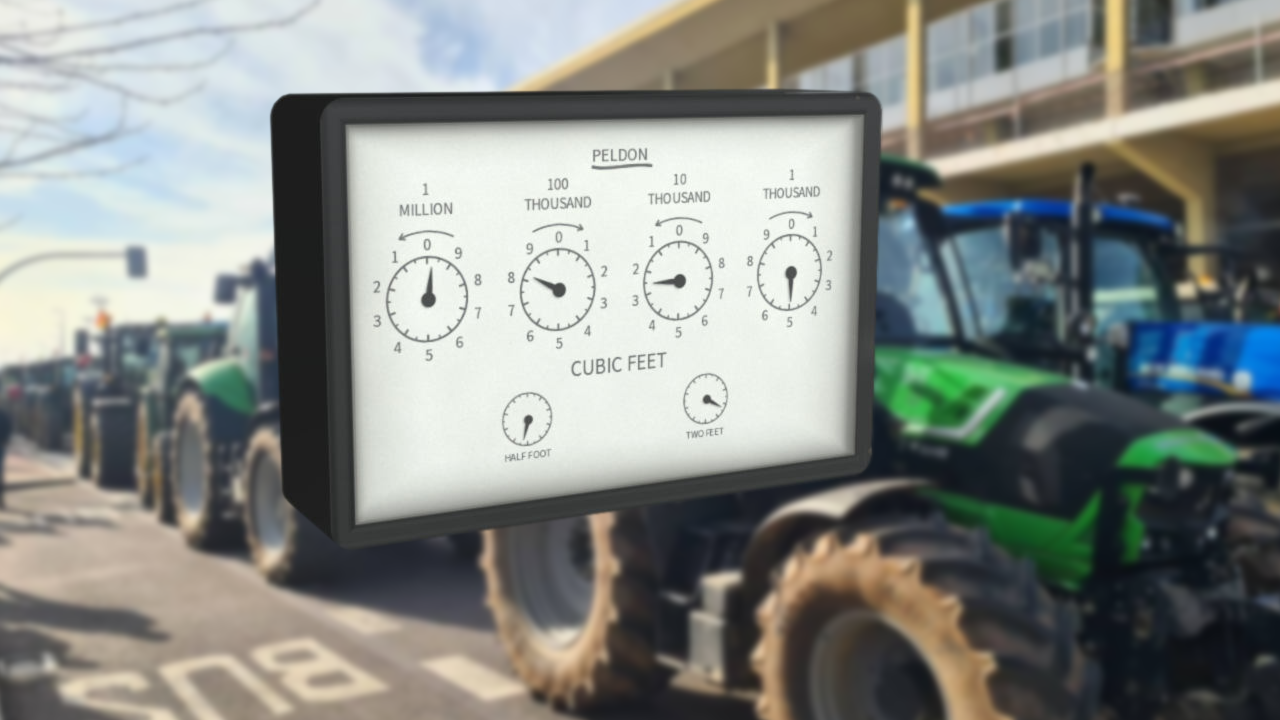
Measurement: 982500,ft³
